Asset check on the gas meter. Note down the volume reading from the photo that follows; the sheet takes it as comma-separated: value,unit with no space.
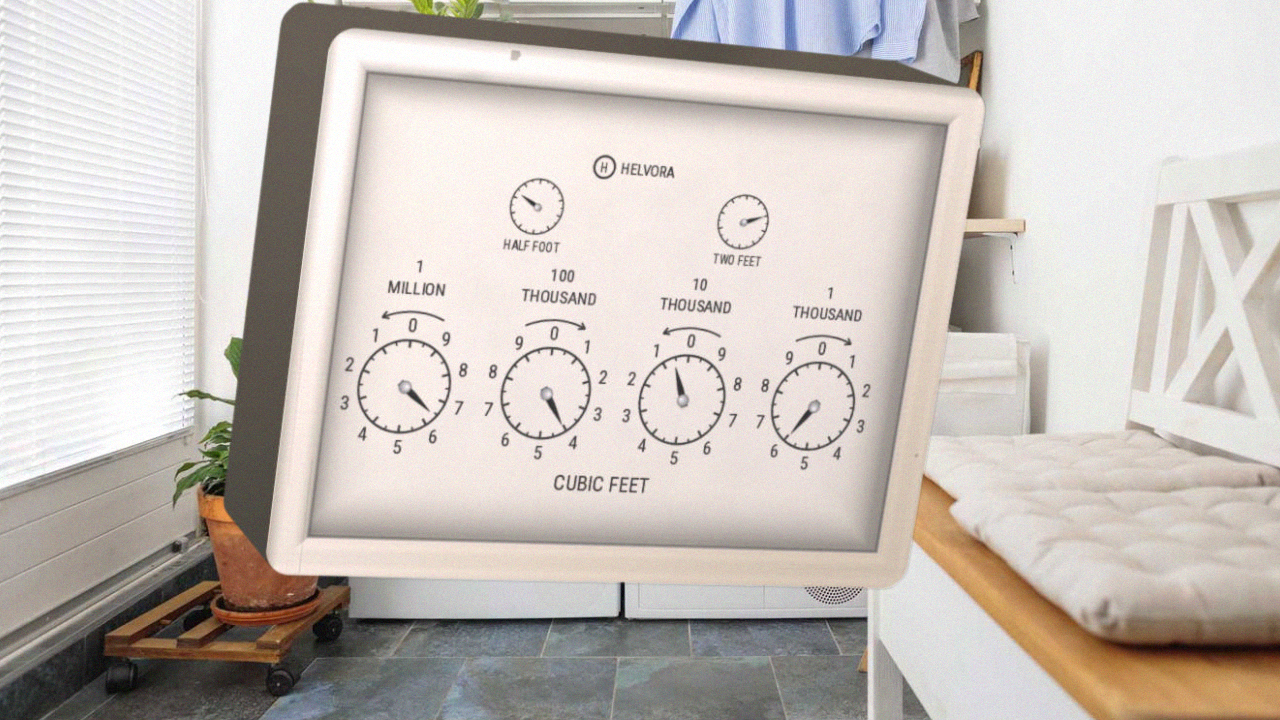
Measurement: 640600,ft³
